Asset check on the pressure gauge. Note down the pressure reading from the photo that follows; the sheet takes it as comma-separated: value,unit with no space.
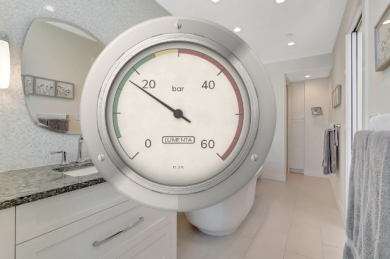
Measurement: 17.5,bar
